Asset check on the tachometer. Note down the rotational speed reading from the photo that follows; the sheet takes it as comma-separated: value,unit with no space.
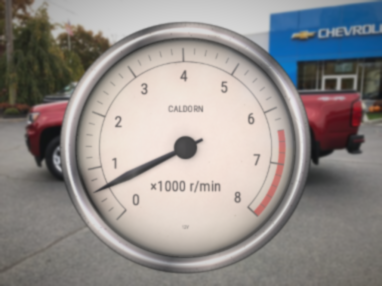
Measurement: 600,rpm
